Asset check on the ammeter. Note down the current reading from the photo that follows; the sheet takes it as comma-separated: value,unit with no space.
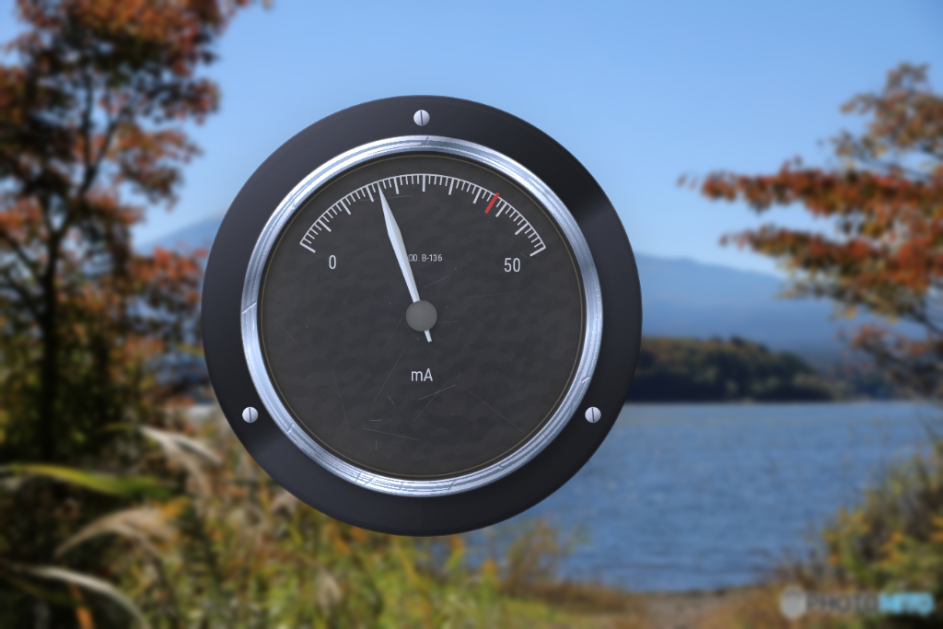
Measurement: 17,mA
